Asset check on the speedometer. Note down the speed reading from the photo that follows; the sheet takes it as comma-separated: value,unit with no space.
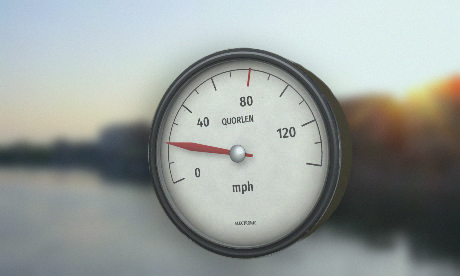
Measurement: 20,mph
